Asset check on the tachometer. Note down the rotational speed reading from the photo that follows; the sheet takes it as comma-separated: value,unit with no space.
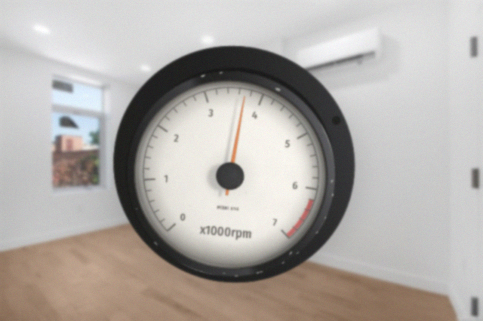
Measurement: 3700,rpm
